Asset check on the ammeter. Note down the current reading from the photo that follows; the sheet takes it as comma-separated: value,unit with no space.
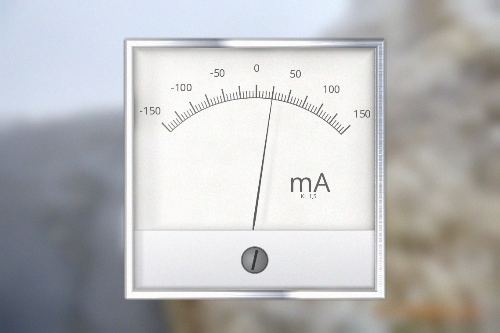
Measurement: 25,mA
